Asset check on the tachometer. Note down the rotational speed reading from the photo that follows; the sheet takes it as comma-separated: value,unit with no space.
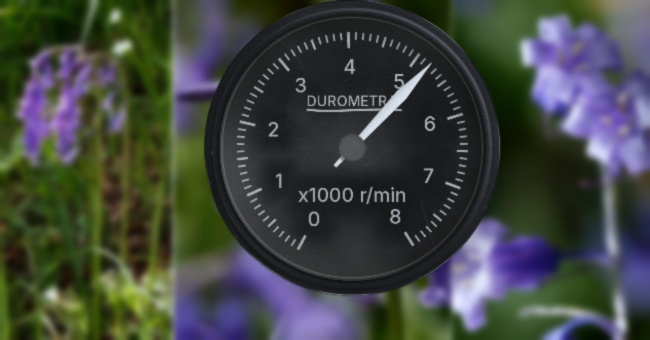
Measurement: 5200,rpm
